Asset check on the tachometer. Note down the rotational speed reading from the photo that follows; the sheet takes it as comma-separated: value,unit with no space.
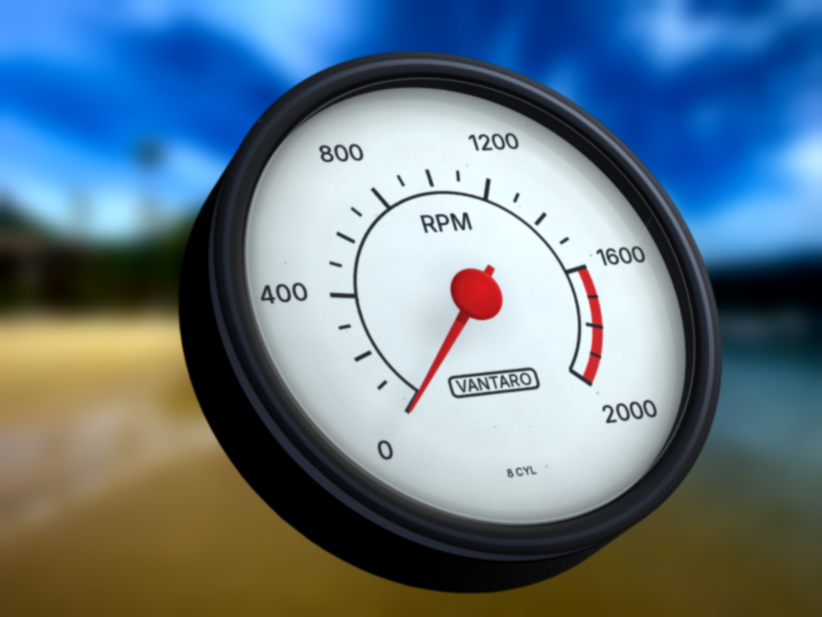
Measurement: 0,rpm
